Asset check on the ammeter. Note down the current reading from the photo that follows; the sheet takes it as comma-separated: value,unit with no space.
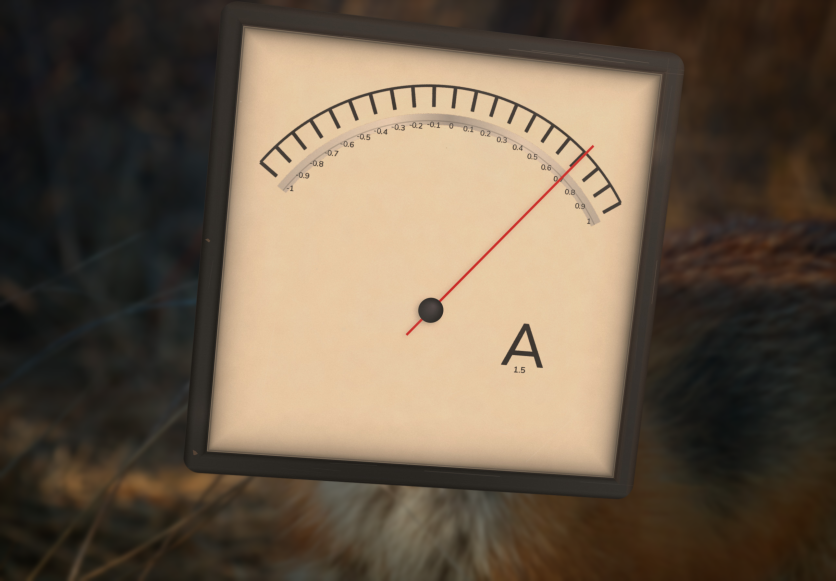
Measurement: 0.7,A
